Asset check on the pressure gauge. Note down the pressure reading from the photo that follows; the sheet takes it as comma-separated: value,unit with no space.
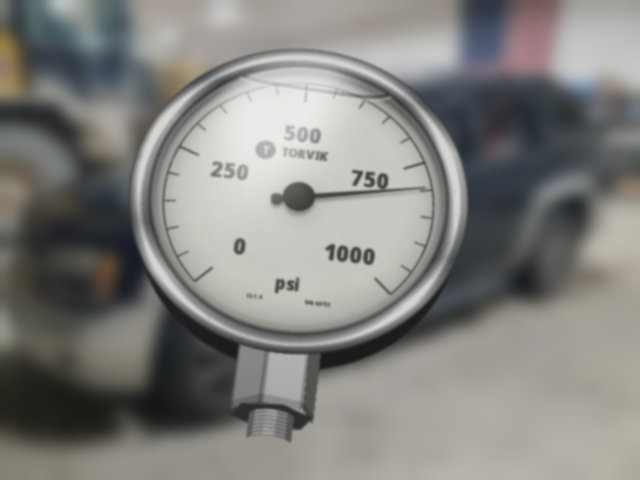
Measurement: 800,psi
